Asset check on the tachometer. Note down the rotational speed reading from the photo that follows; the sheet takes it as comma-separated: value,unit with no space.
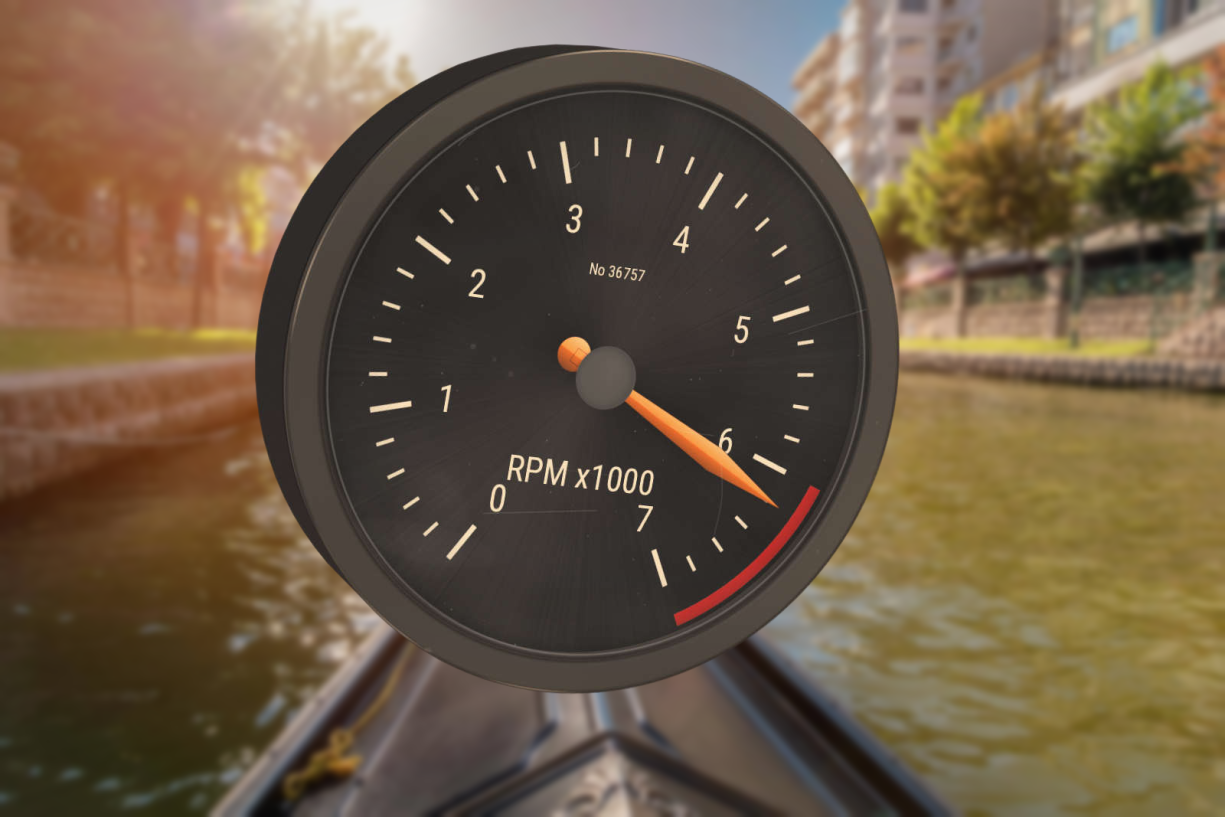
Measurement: 6200,rpm
